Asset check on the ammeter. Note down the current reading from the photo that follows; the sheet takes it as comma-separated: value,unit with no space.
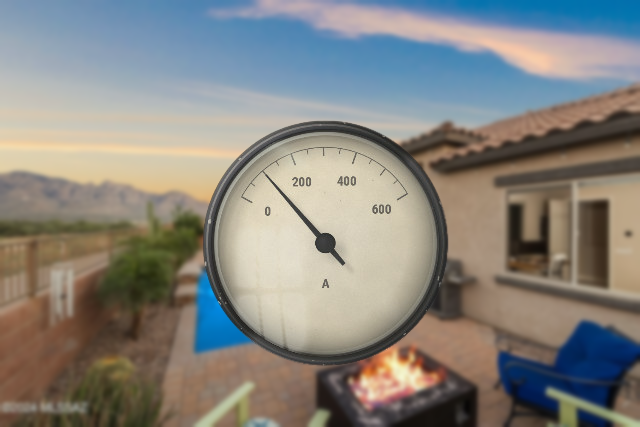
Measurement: 100,A
